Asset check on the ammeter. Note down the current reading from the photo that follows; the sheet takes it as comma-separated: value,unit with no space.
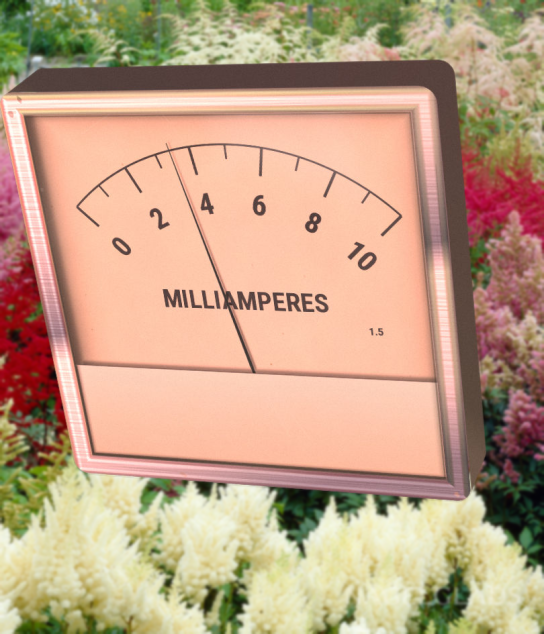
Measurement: 3.5,mA
